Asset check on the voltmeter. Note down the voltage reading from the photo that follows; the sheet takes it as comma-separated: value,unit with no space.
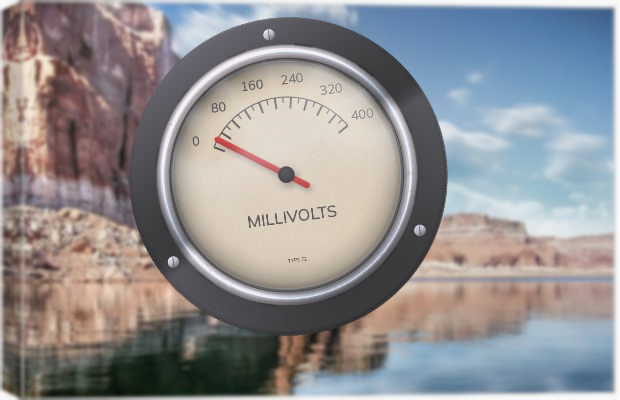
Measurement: 20,mV
